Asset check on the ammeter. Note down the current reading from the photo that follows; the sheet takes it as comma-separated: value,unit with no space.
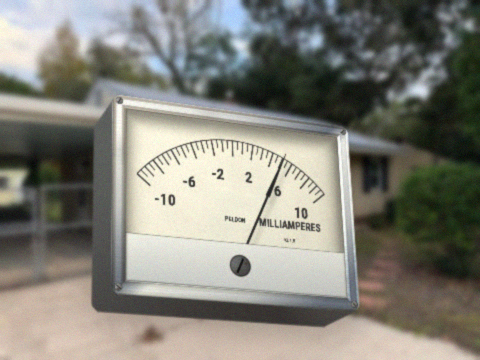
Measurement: 5,mA
